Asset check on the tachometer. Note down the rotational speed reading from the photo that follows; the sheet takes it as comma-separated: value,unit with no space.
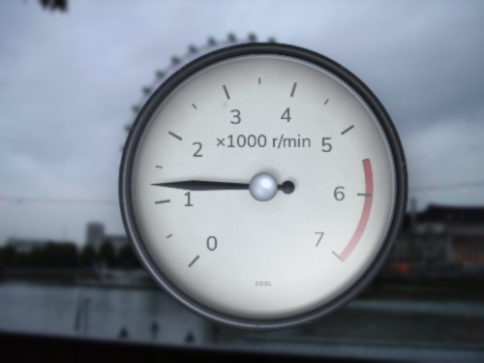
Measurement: 1250,rpm
